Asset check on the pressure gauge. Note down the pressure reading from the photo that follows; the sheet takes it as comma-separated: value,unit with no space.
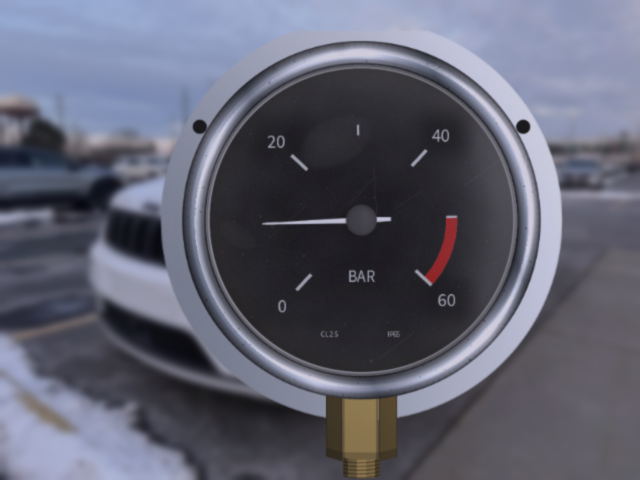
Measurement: 10,bar
